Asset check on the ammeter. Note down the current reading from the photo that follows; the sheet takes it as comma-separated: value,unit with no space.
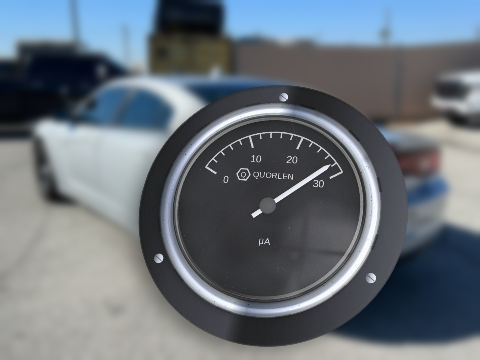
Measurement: 28,µA
